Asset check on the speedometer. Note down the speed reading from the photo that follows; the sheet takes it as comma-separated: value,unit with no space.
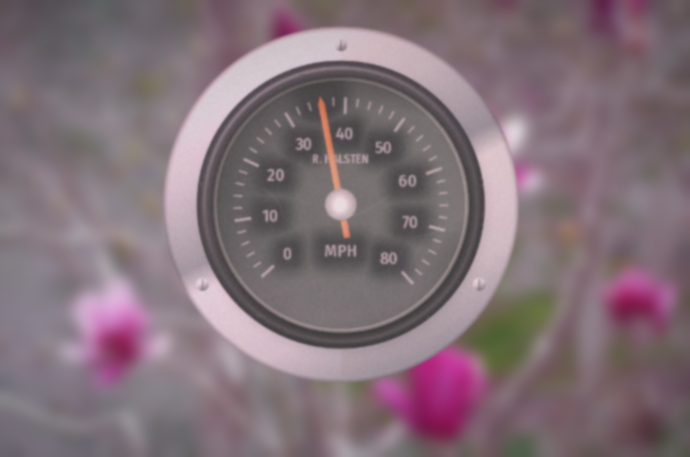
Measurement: 36,mph
